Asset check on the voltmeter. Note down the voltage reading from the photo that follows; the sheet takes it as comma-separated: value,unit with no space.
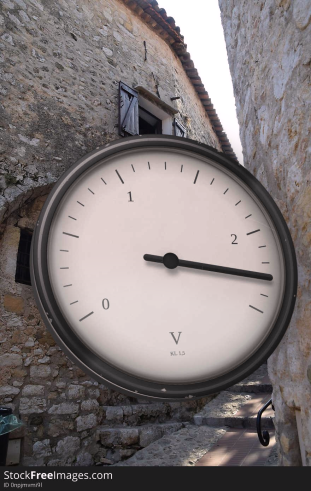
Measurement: 2.3,V
